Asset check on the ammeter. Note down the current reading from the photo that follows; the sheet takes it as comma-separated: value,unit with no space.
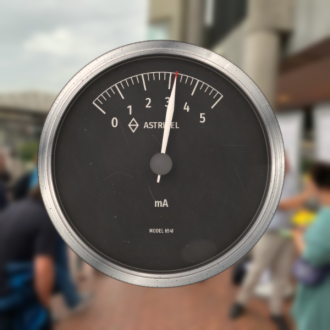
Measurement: 3.2,mA
